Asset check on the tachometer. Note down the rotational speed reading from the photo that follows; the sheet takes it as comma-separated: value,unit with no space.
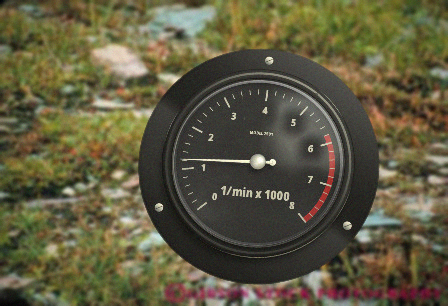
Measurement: 1200,rpm
